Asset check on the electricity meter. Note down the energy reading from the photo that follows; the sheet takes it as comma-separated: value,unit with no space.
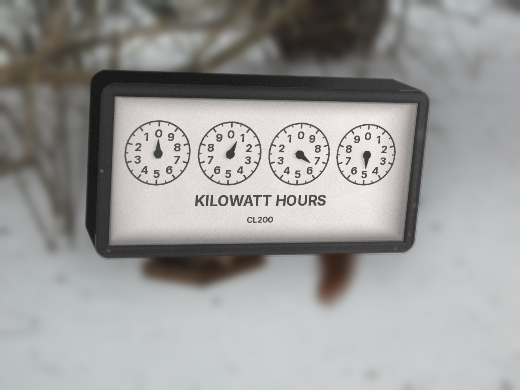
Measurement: 65,kWh
